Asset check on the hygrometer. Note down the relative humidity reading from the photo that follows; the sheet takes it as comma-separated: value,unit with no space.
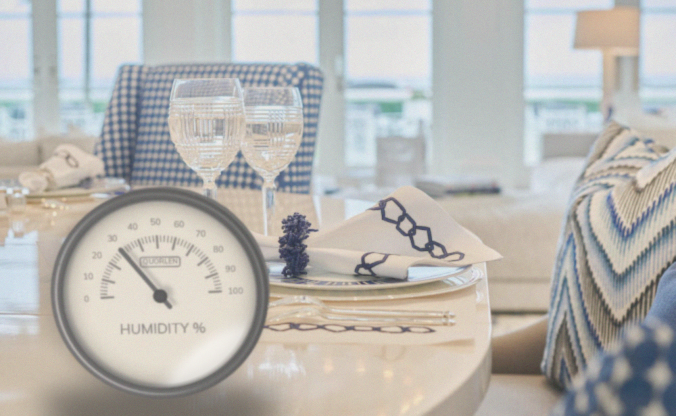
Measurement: 30,%
